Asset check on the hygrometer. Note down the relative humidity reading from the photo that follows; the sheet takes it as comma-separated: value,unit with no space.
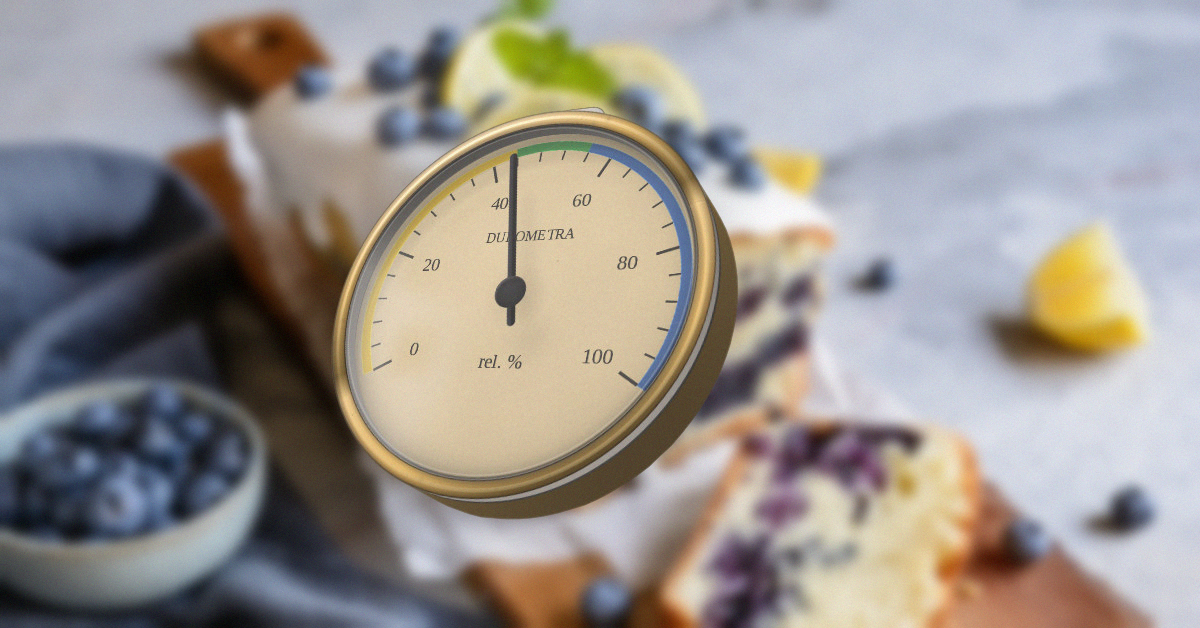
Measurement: 44,%
